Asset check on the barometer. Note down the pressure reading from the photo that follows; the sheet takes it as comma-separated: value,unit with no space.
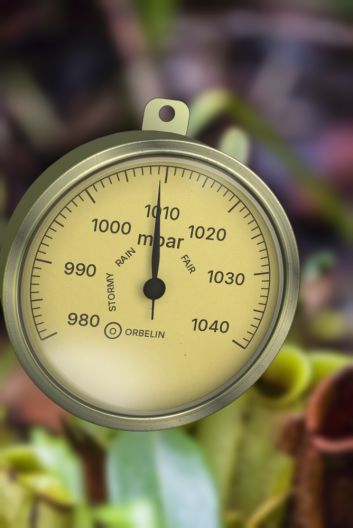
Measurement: 1009,mbar
